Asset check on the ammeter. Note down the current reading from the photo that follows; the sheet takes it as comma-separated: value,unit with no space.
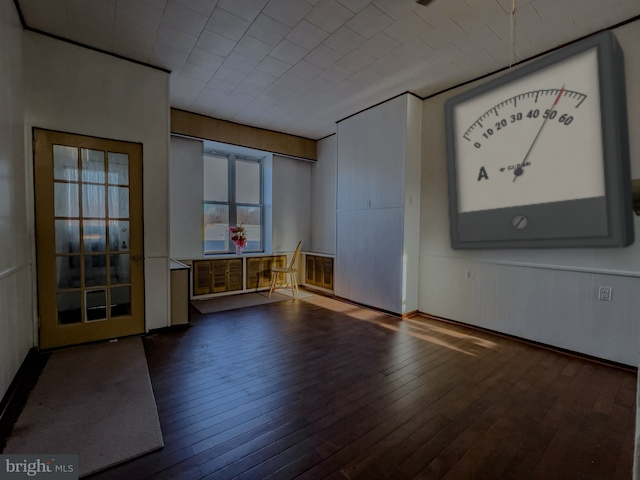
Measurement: 50,A
